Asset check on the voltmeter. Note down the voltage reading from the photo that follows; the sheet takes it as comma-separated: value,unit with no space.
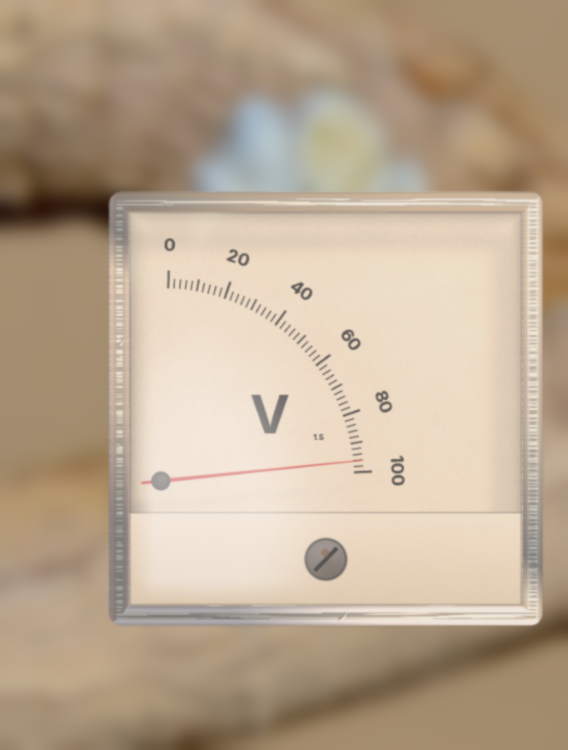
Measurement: 96,V
